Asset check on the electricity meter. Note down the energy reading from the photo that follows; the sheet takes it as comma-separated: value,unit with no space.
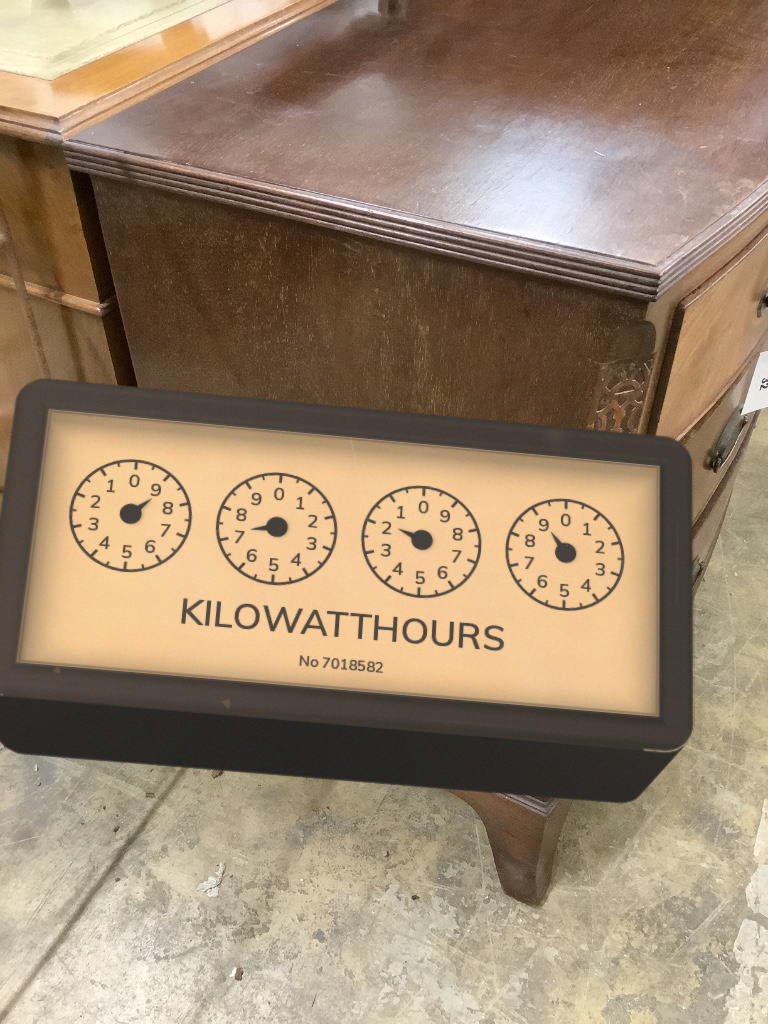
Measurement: 8719,kWh
